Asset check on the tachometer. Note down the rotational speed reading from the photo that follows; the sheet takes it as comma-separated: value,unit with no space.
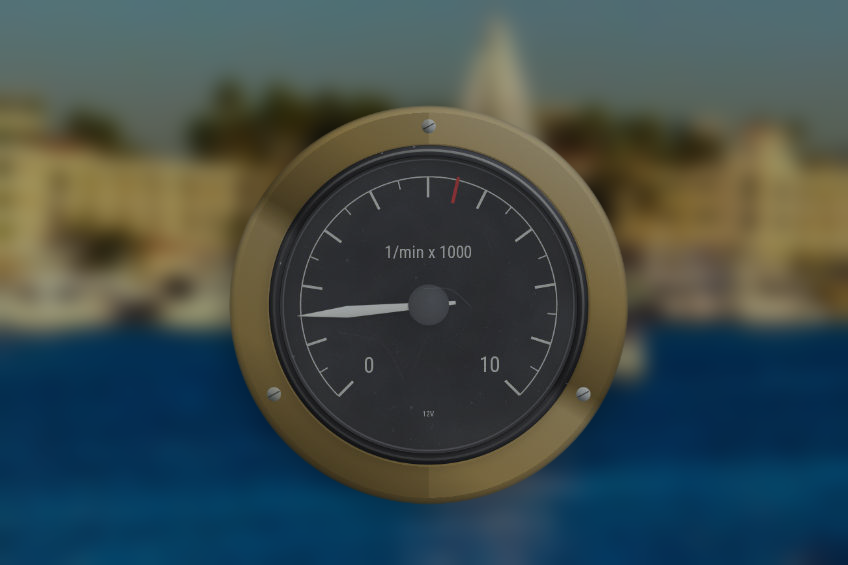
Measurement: 1500,rpm
